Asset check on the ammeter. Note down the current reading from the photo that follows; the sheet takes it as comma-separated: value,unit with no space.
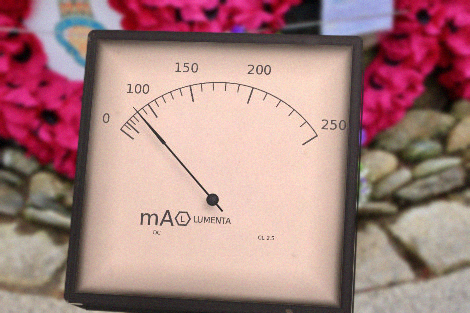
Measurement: 80,mA
